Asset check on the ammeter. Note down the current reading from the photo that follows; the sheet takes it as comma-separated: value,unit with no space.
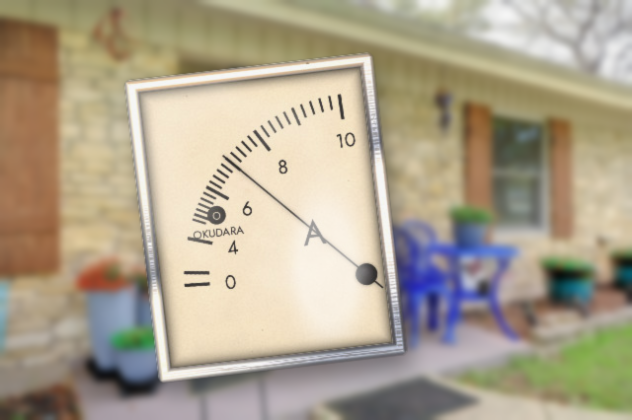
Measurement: 7,A
